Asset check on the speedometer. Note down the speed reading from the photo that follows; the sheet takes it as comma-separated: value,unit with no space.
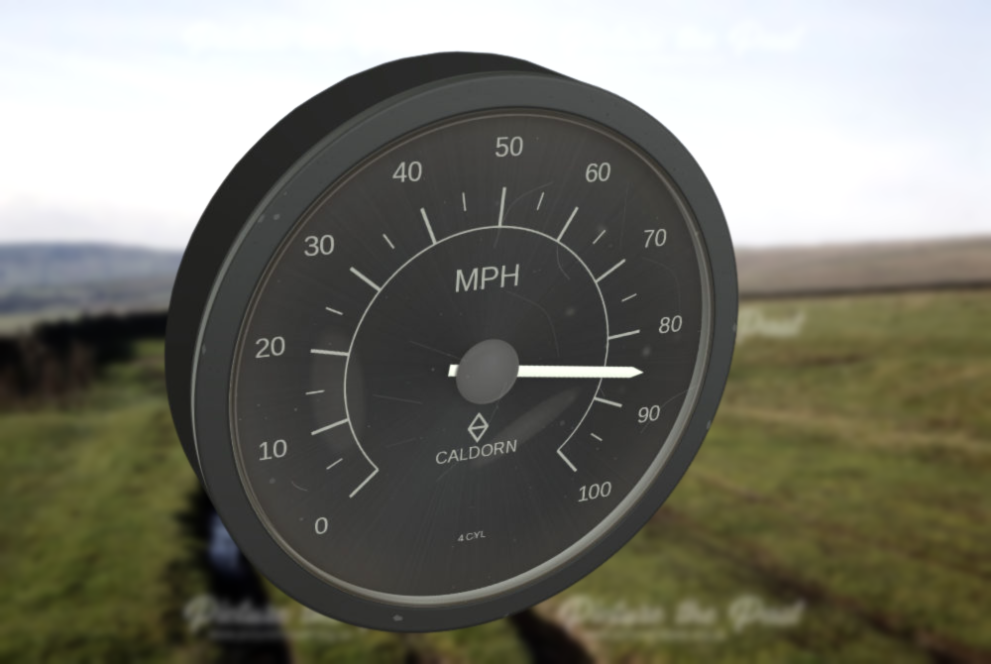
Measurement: 85,mph
